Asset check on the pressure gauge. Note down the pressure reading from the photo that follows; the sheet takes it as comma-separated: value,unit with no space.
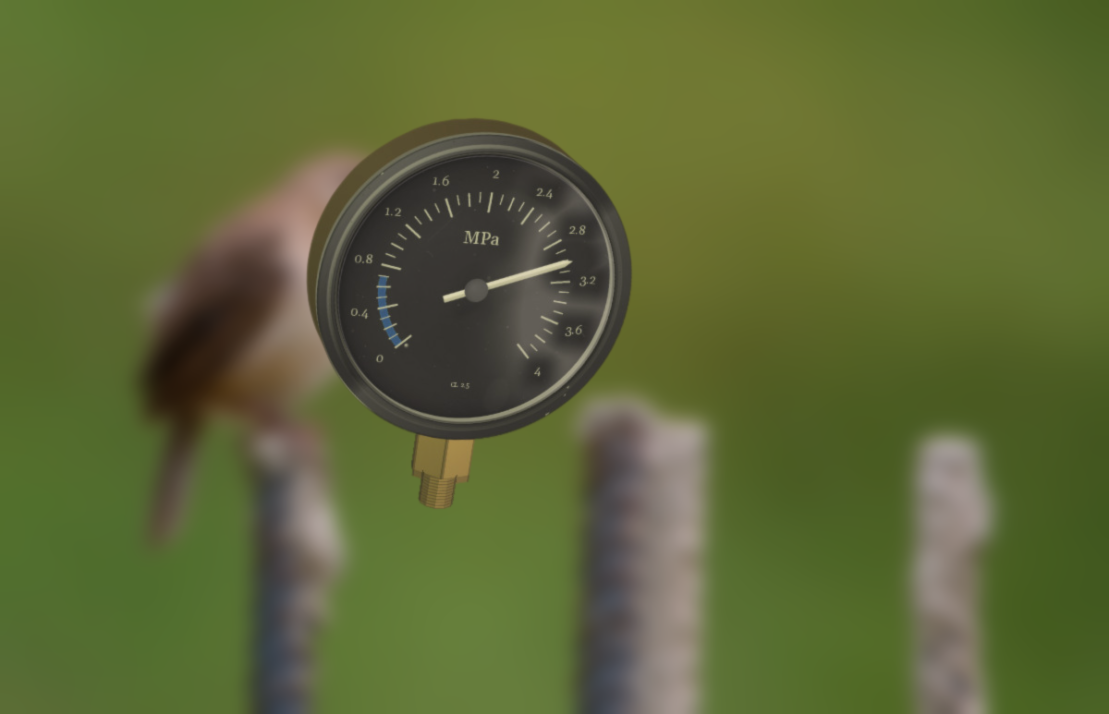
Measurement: 3,MPa
